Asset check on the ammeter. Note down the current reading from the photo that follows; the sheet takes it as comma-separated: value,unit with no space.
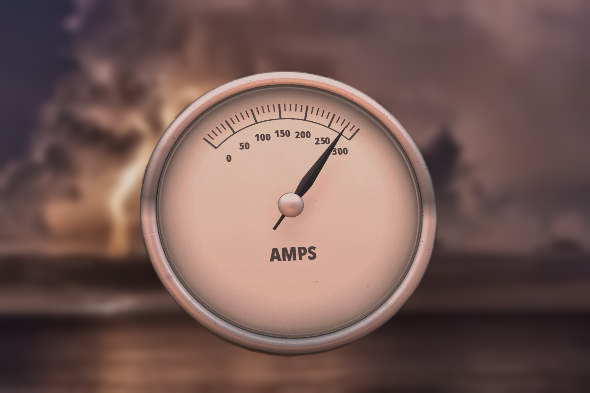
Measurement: 280,A
